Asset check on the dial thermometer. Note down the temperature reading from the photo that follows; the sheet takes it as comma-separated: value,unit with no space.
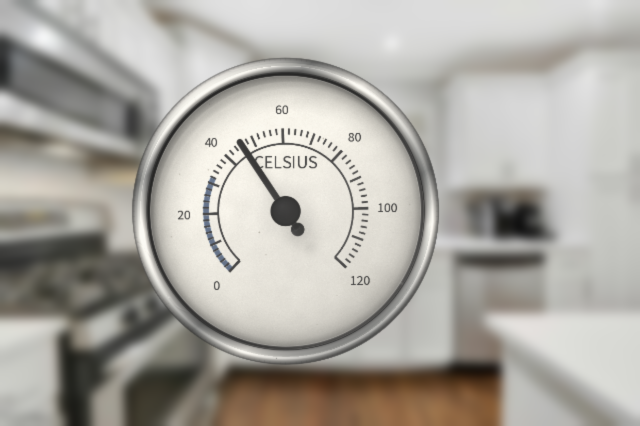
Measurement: 46,°C
